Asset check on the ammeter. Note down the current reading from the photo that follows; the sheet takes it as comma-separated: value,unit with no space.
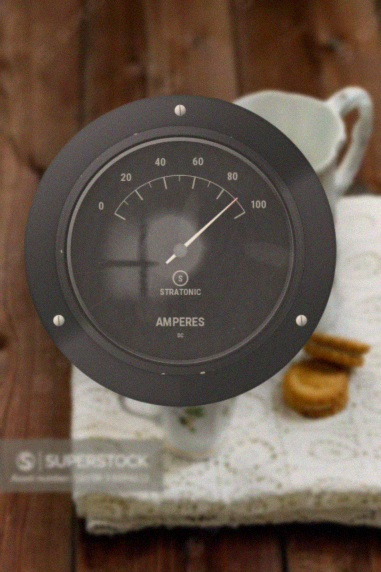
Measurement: 90,A
